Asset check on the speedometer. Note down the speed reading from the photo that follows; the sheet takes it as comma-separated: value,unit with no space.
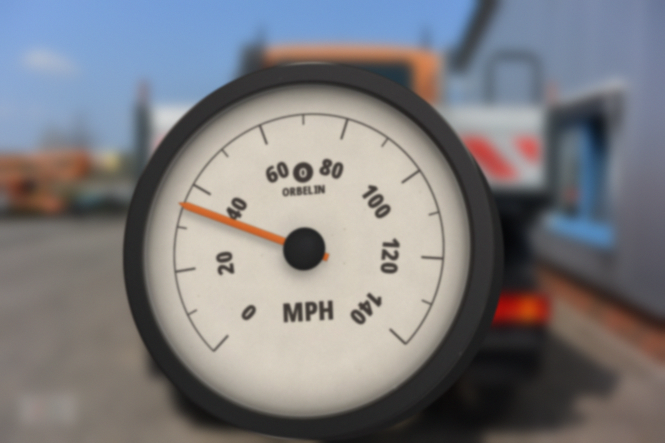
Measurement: 35,mph
